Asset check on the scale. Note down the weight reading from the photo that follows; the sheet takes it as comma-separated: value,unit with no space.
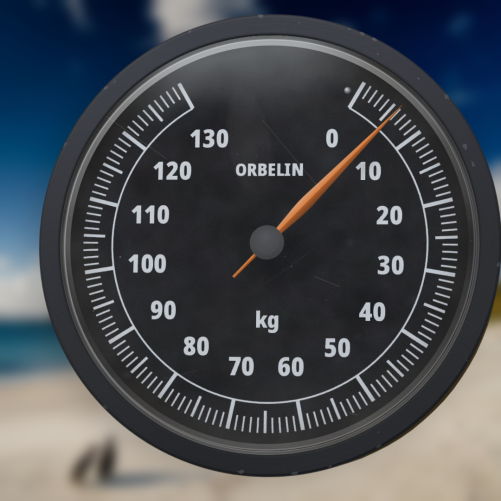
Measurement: 6,kg
